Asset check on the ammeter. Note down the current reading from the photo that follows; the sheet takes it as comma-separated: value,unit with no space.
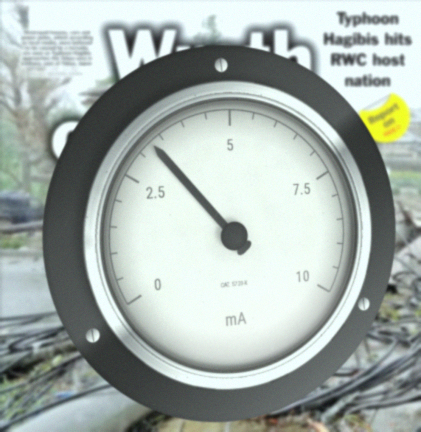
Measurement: 3.25,mA
